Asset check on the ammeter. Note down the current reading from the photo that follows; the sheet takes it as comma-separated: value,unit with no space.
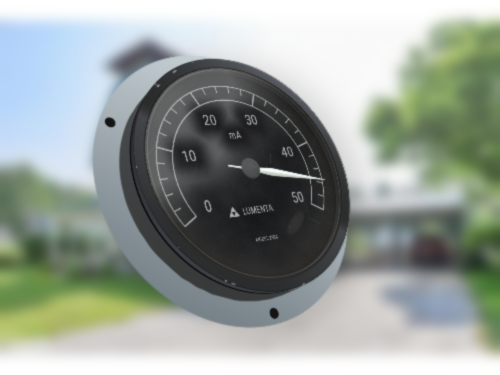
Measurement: 46,mA
